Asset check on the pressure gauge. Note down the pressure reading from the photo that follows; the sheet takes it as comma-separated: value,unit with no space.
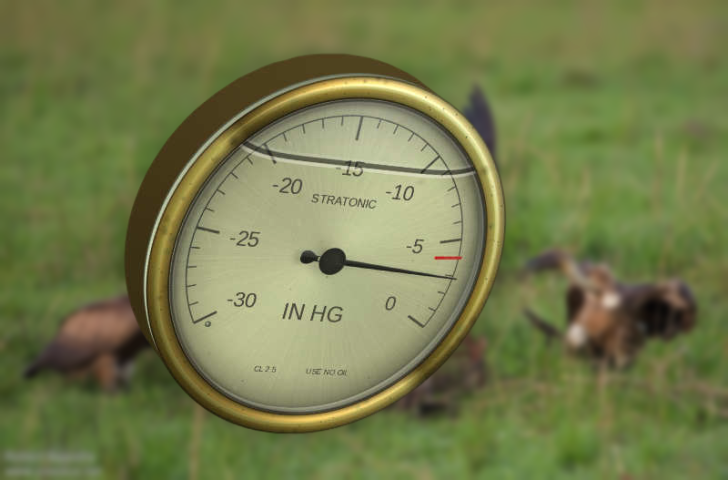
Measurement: -3,inHg
